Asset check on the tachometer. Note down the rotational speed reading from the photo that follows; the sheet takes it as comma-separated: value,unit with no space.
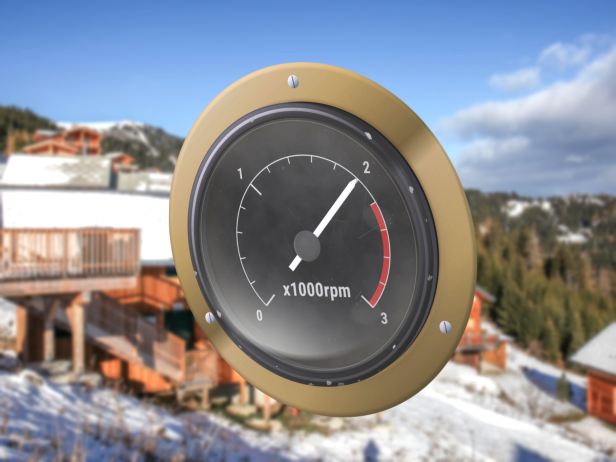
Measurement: 2000,rpm
